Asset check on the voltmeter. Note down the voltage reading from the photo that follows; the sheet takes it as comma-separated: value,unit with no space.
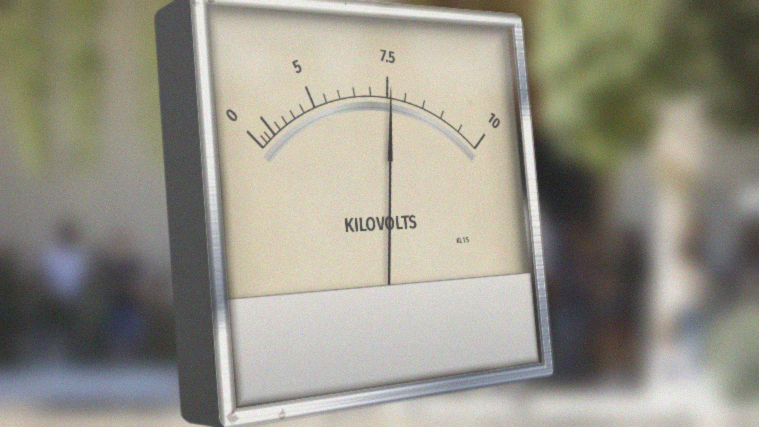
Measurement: 7.5,kV
